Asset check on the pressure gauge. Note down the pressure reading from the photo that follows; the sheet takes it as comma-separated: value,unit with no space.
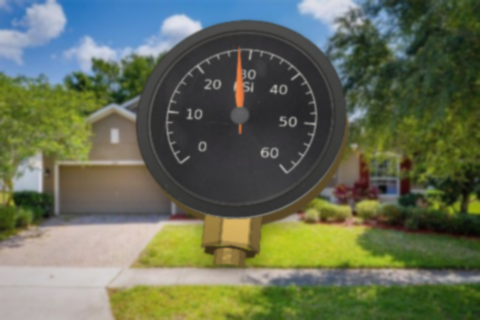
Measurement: 28,psi
